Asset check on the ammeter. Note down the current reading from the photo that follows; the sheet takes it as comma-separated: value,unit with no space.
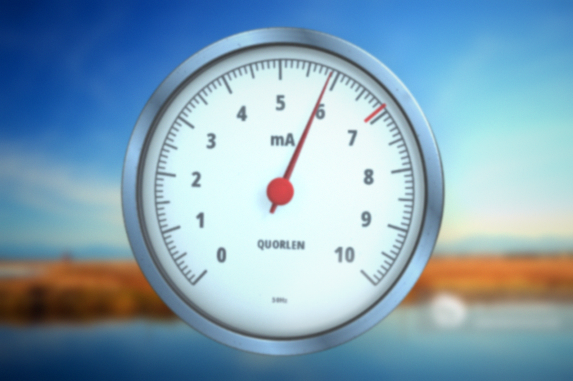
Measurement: 5.9,mA
